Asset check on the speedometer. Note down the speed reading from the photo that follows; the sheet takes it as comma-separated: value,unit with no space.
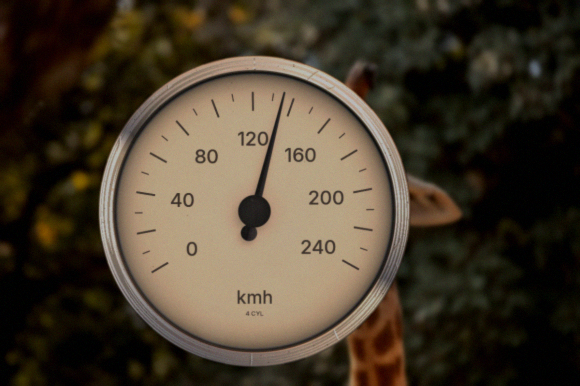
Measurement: 135,km/h
